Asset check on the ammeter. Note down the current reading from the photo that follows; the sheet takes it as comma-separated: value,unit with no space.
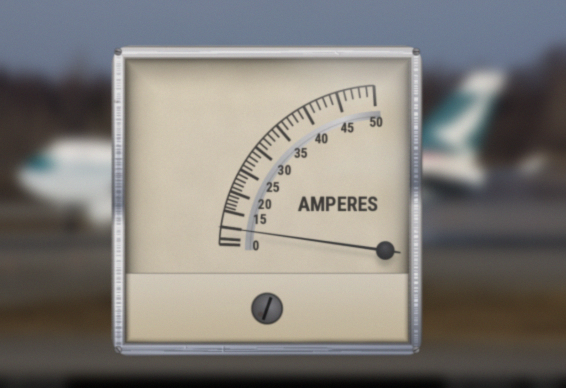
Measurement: 10,A
